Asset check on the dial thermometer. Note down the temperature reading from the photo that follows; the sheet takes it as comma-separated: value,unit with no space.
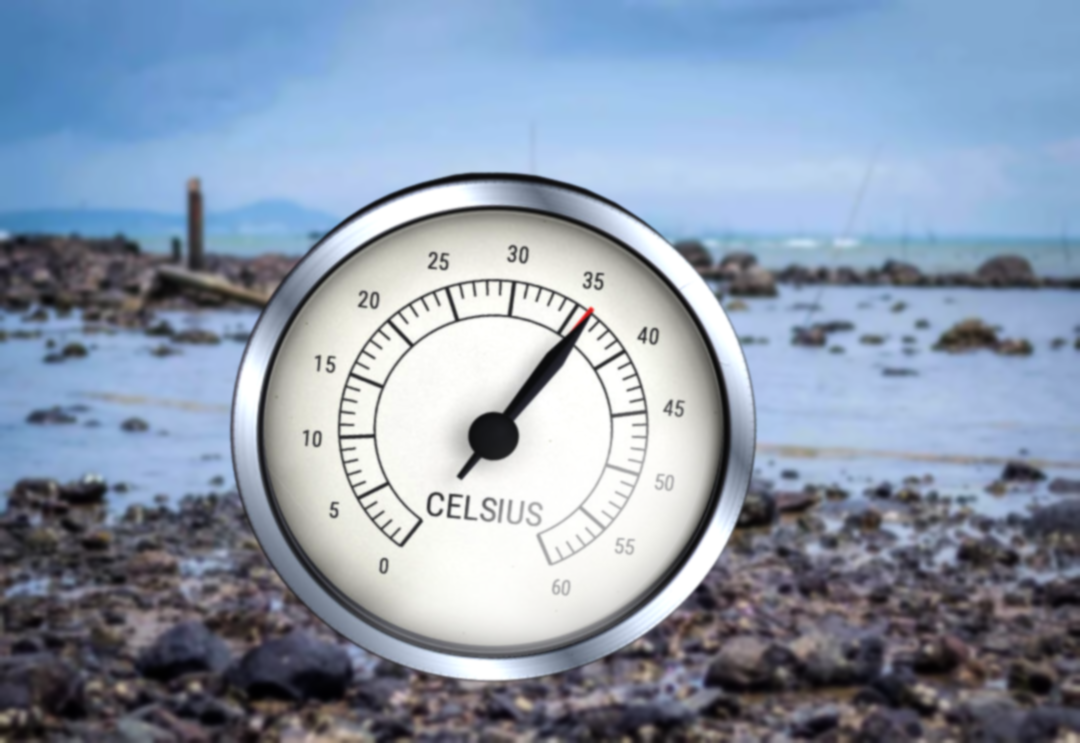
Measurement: 36,°C
